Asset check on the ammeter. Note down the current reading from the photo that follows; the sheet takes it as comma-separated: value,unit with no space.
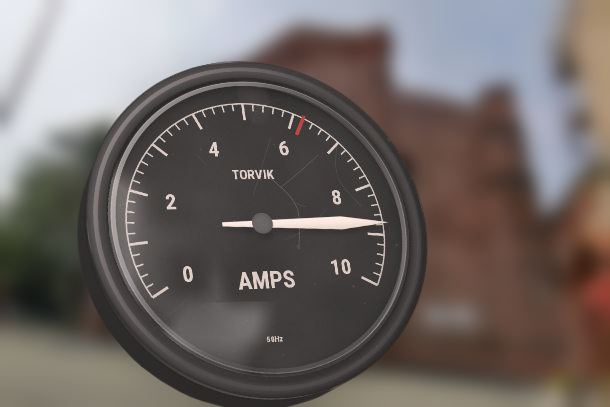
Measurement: 8.8,A
